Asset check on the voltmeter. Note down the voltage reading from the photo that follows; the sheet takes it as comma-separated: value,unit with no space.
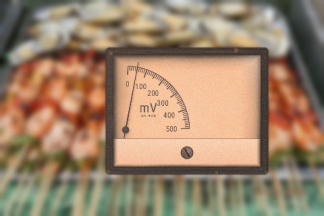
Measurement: 50,mV
